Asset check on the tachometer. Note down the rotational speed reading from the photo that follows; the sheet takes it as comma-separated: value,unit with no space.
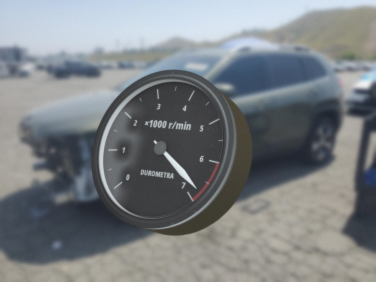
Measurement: 6750,rpm
